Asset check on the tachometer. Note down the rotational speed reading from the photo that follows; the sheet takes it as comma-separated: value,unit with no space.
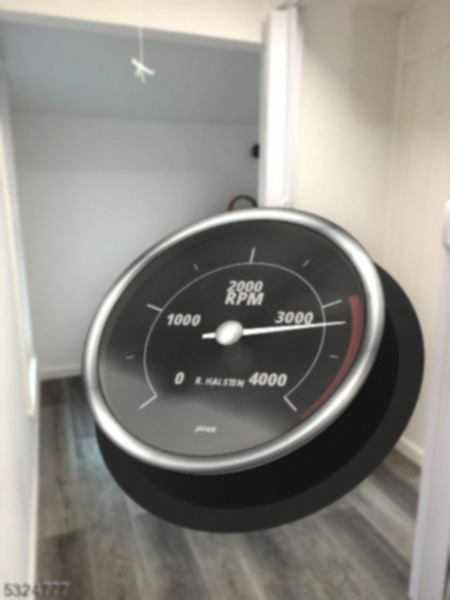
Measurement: 3250,rpm
